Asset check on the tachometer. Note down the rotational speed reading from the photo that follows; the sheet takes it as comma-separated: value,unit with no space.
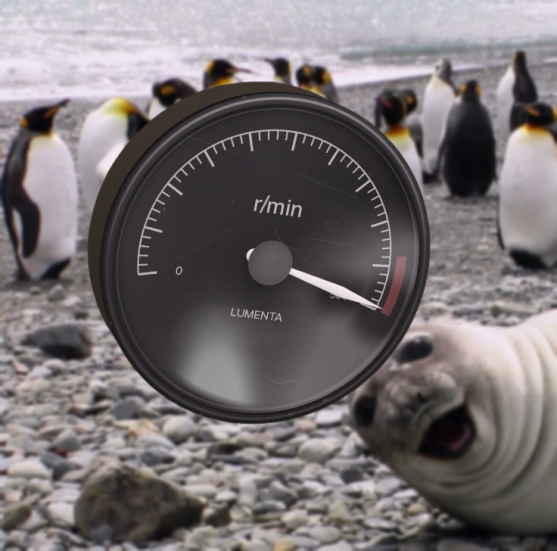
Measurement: 4950,rpm
